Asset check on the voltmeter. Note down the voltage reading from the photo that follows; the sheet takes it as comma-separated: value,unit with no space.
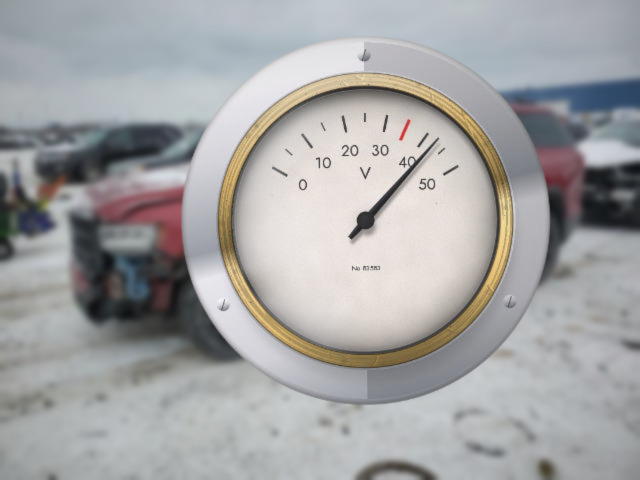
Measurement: 42.5,V
